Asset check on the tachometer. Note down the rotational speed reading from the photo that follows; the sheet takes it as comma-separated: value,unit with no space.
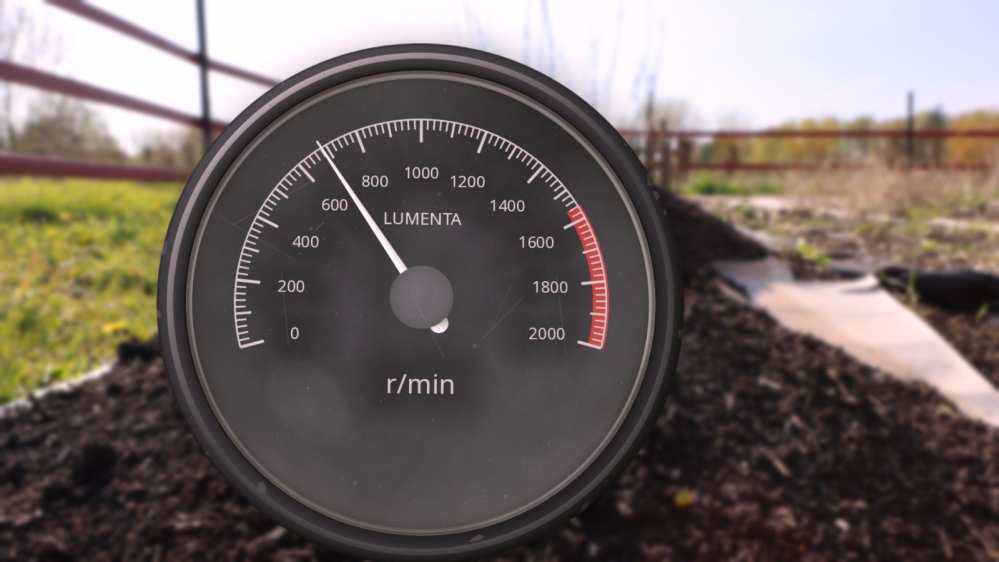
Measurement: 680,rpm
